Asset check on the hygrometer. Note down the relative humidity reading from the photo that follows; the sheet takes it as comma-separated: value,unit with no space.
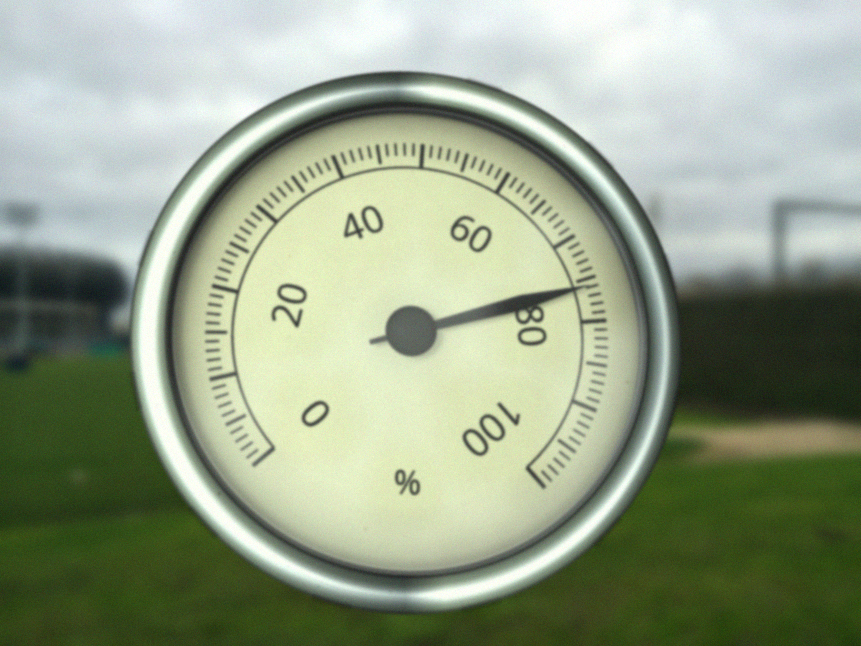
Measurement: 76,%
